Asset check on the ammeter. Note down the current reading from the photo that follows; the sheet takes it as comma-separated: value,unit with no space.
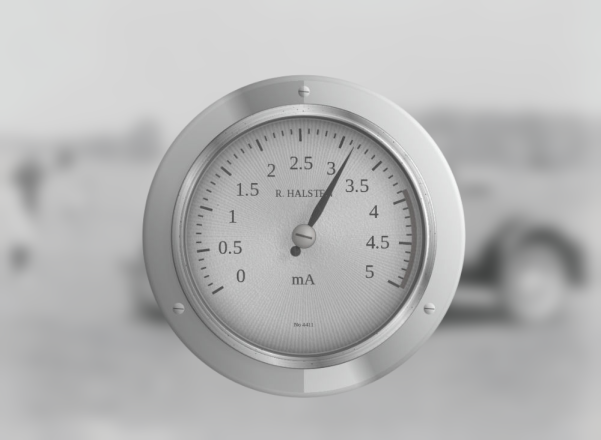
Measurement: 3.15,mA
